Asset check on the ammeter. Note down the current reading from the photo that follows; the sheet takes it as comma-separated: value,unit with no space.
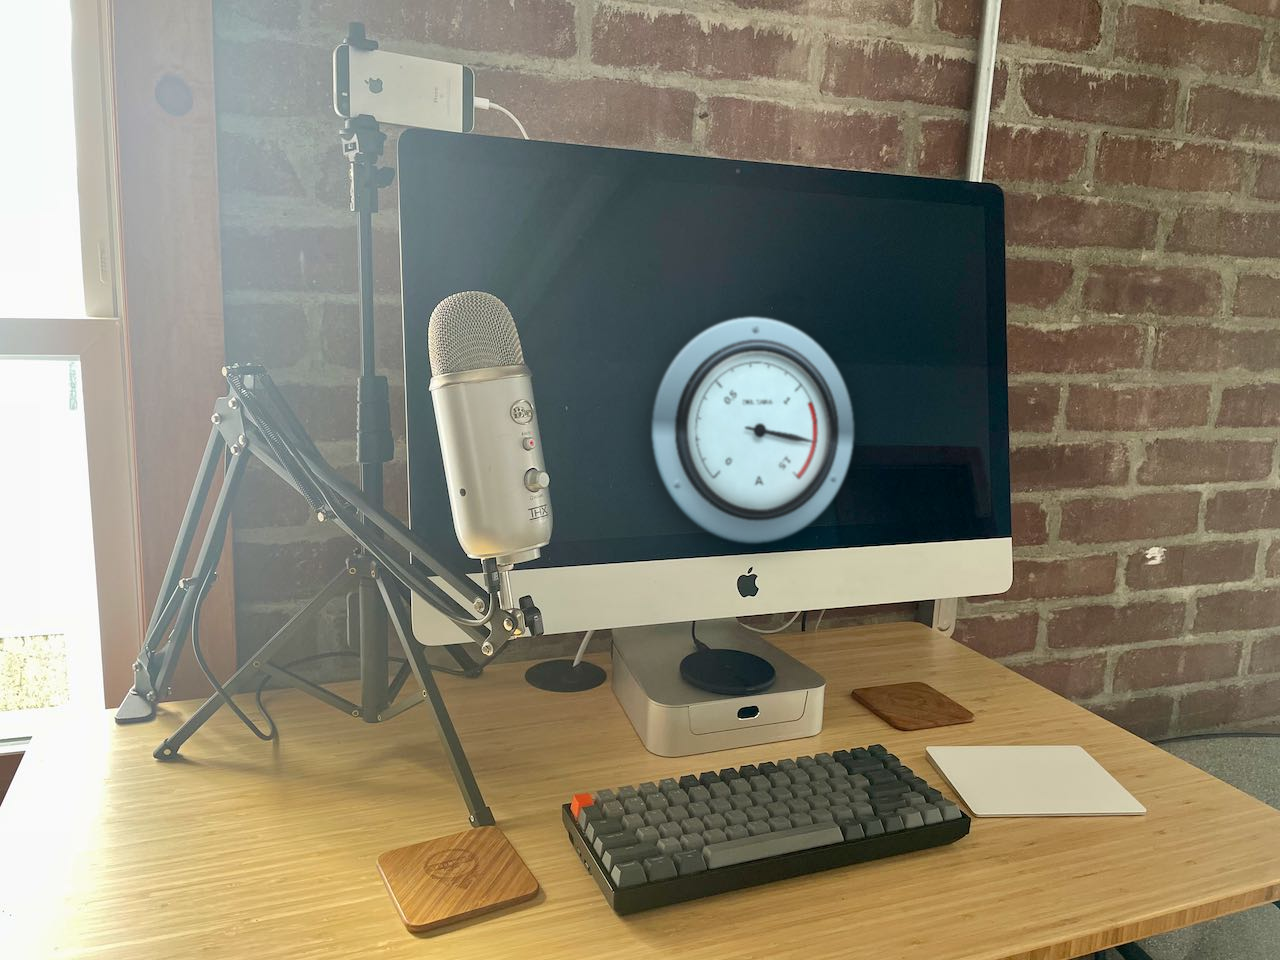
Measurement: 1.3,A
